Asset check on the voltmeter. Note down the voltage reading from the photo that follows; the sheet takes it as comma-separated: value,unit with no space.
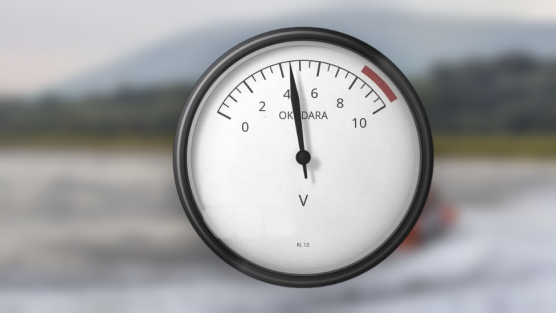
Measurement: 4.5,V
